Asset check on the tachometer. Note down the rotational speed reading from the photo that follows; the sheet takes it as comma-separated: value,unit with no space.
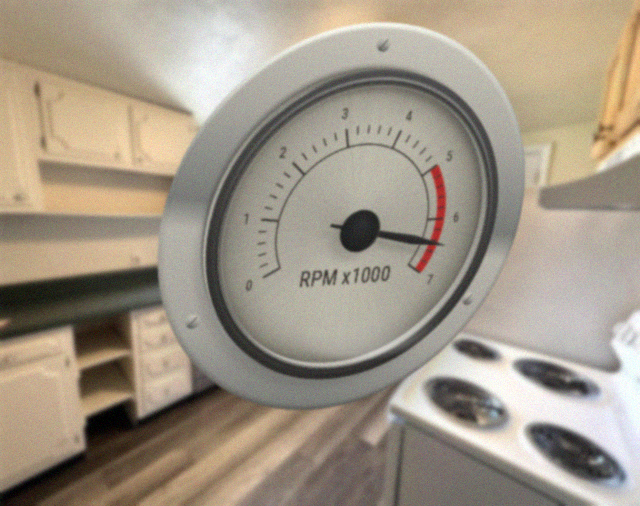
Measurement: 6400,rpm
